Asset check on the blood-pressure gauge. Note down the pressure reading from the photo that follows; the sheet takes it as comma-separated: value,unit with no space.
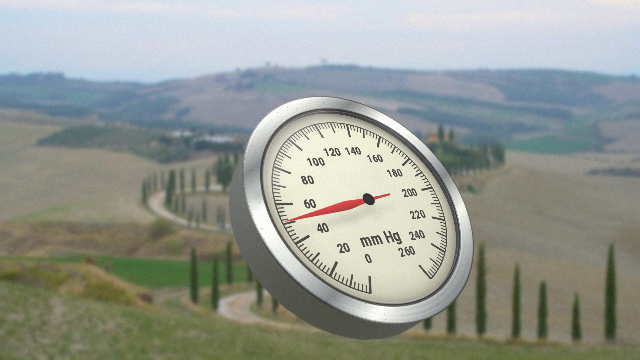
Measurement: 50,mmHg
